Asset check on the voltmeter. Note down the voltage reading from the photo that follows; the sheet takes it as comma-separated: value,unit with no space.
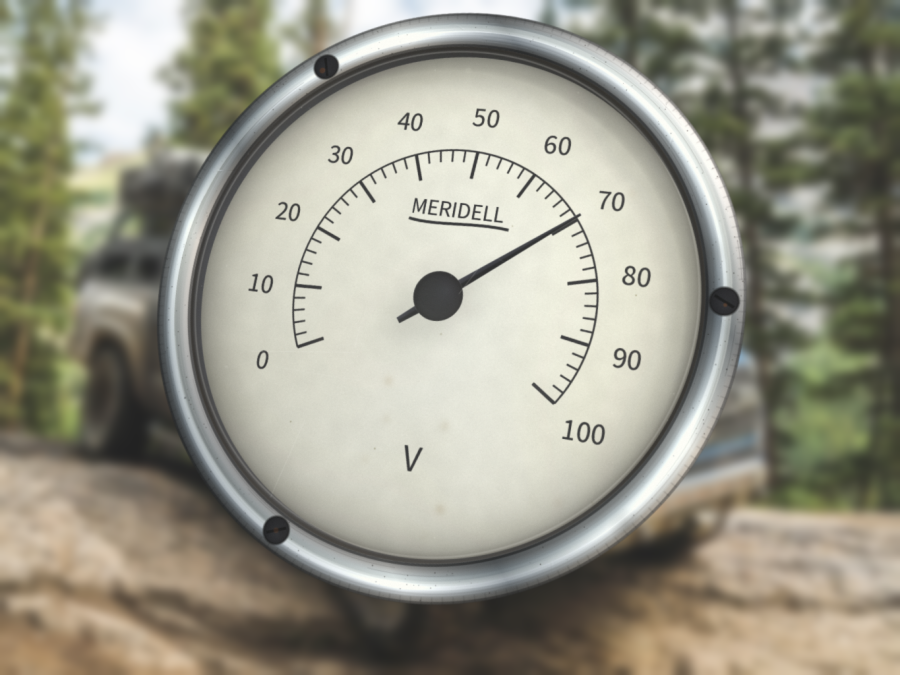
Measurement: 70,V
